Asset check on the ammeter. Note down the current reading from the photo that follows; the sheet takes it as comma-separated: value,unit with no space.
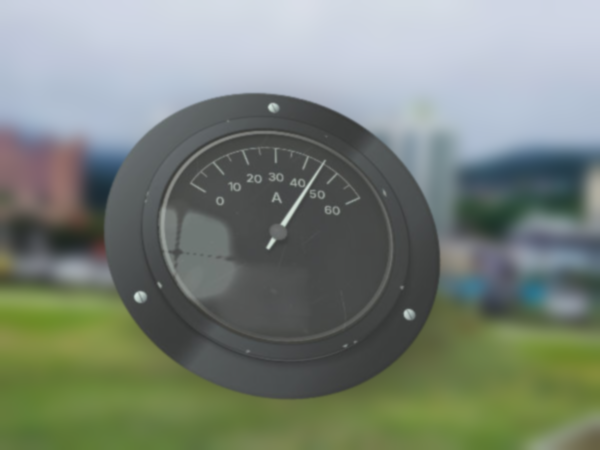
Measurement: 45,A
